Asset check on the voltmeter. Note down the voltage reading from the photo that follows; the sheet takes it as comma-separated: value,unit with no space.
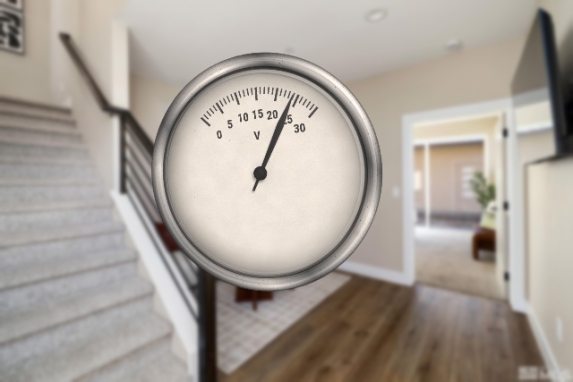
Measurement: 24,V
